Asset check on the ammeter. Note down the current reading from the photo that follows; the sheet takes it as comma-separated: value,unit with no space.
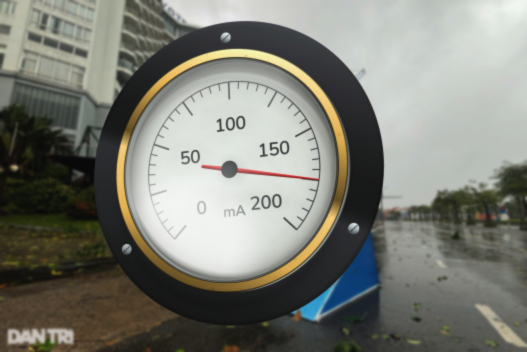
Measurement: 175,mA
